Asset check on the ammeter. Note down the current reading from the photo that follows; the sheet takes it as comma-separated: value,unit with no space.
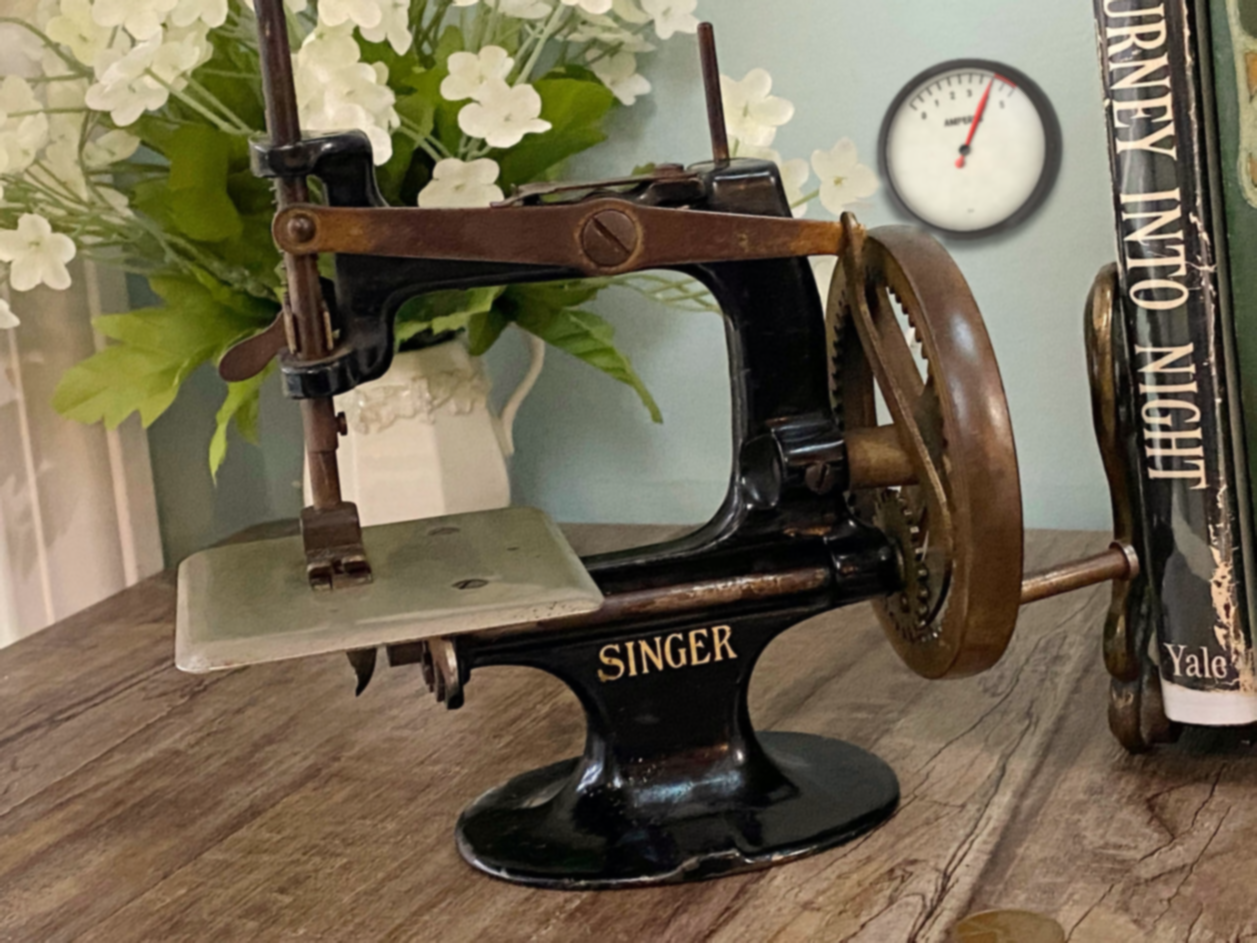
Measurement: 4,A
